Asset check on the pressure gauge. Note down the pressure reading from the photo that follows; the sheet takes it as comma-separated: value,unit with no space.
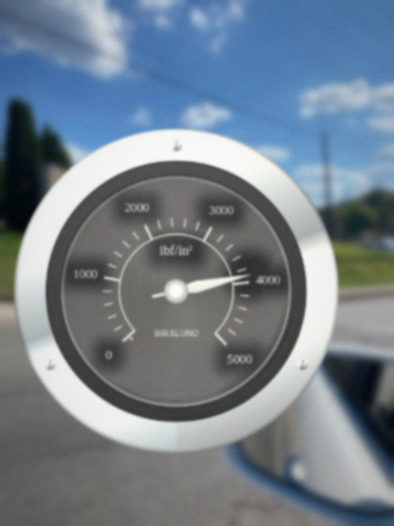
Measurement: 3900,psi
